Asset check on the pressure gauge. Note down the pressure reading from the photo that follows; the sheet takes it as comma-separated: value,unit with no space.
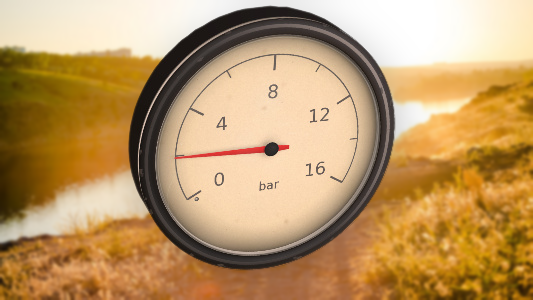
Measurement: 2,bar
